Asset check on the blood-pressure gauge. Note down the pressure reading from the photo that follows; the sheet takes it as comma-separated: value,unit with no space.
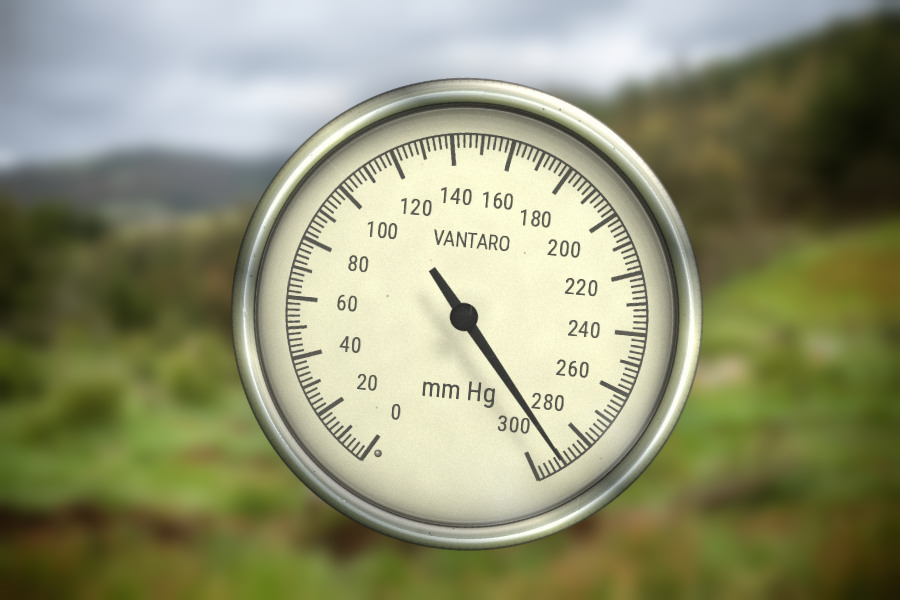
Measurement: 290,mmHg
